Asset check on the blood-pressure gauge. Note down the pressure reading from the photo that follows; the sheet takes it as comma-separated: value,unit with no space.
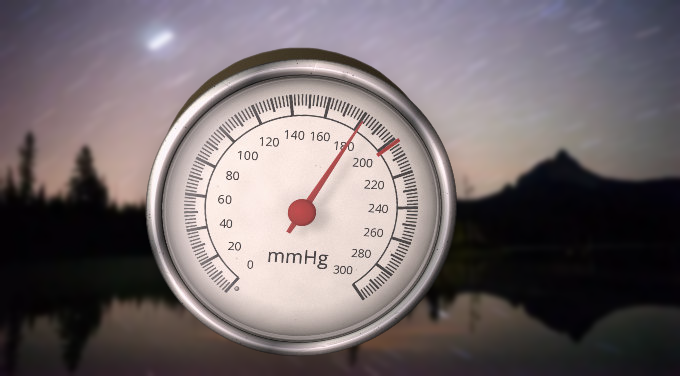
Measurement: 180,mmHg
